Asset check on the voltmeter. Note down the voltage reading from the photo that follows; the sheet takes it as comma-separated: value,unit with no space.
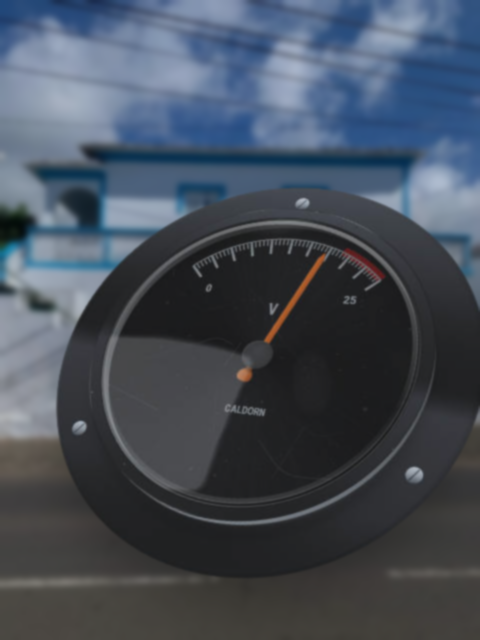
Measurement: 17.5,V
